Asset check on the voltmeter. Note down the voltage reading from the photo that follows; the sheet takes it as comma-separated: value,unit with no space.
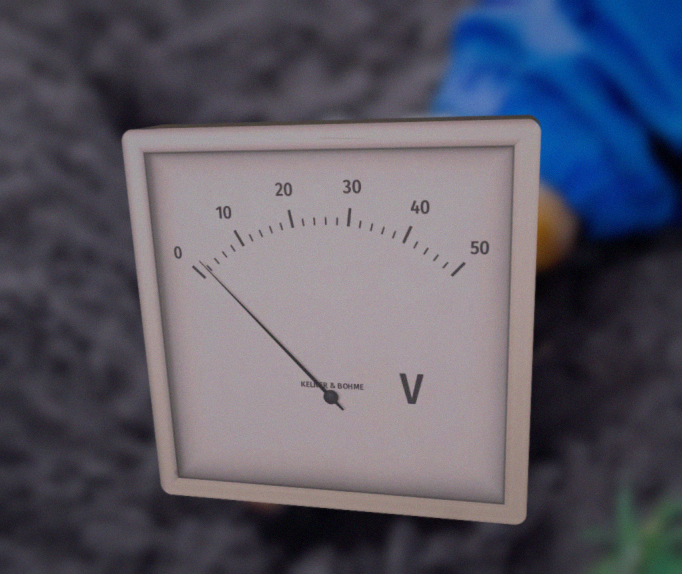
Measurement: 2,V
